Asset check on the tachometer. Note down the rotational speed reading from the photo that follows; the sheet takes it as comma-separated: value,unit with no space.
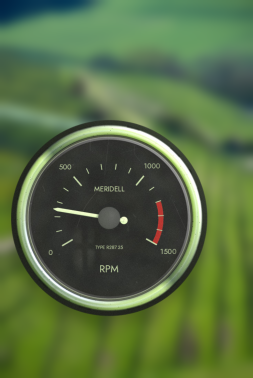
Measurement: 250,rpm
